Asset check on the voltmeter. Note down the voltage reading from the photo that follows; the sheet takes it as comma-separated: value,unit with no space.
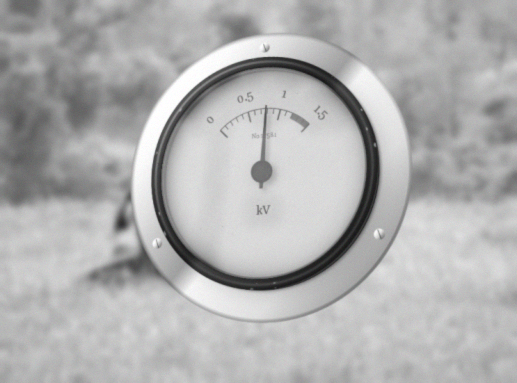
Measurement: 0.8,kV
